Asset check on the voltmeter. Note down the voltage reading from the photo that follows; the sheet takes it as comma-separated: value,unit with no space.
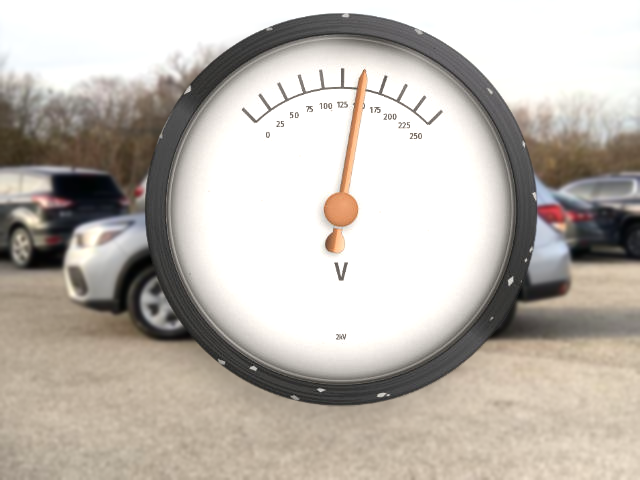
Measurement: 150,V
